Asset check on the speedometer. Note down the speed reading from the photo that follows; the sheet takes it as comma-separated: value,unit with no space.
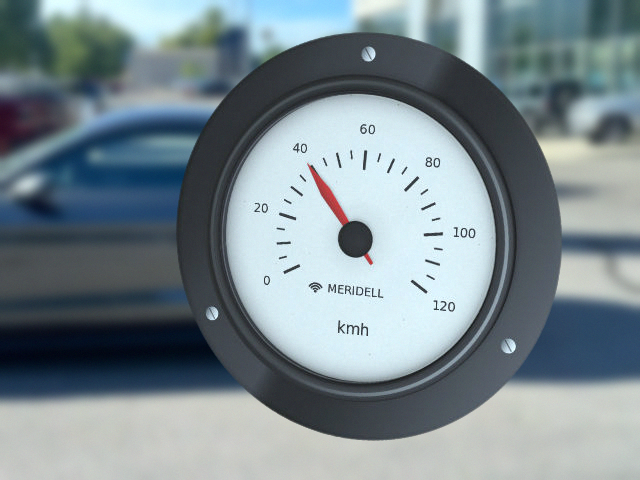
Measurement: 40,km/h
